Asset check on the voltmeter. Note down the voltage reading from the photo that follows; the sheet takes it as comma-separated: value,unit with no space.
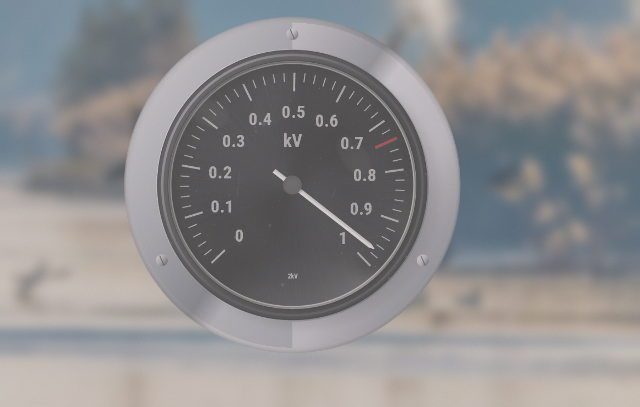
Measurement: 0.97,kV
